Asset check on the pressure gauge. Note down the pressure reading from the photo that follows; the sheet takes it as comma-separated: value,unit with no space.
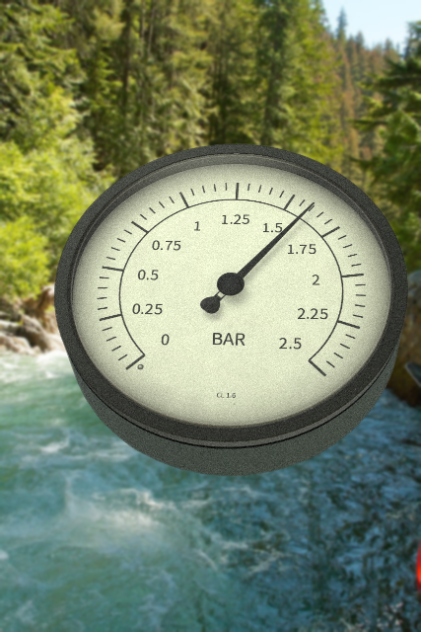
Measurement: 1.6,bar
